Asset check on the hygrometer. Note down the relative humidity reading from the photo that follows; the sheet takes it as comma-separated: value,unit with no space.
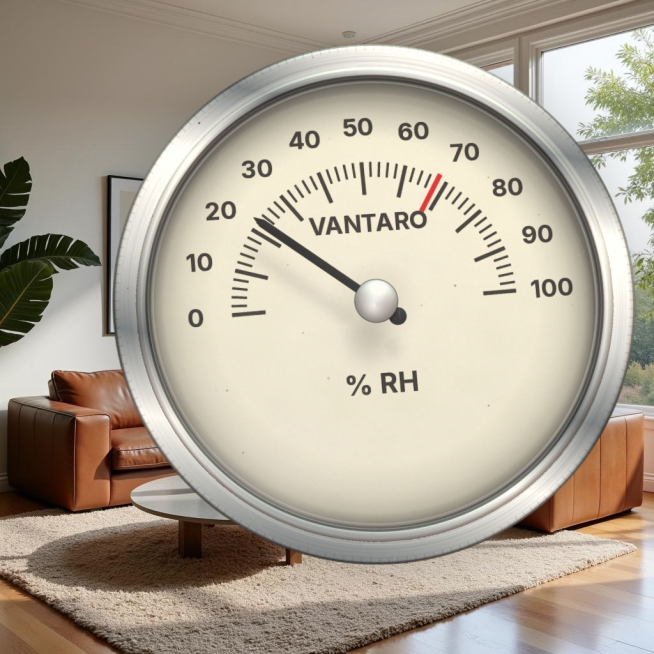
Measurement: 22,%
